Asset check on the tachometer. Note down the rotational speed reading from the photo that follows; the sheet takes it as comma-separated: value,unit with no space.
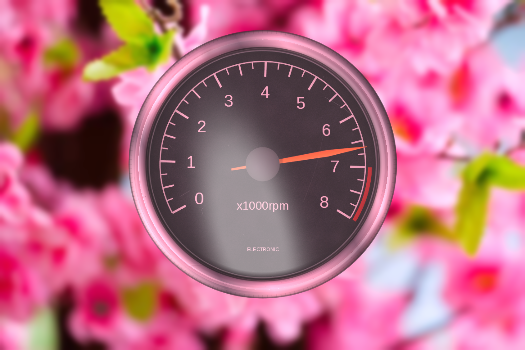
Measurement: 6625,rpm
